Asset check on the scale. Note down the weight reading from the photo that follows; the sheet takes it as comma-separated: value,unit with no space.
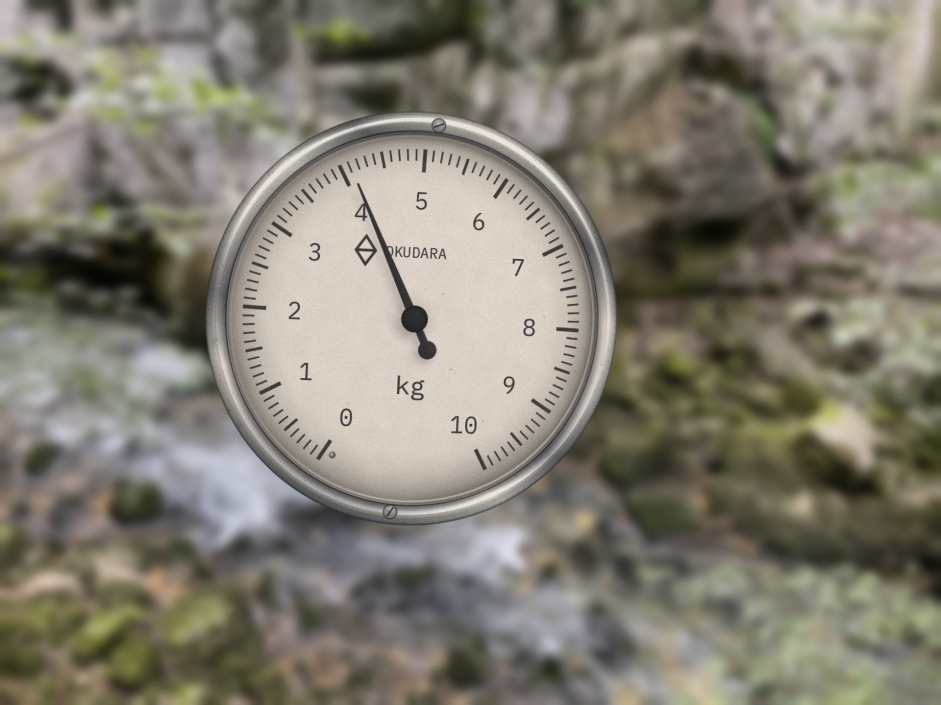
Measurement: 4.1,kg
